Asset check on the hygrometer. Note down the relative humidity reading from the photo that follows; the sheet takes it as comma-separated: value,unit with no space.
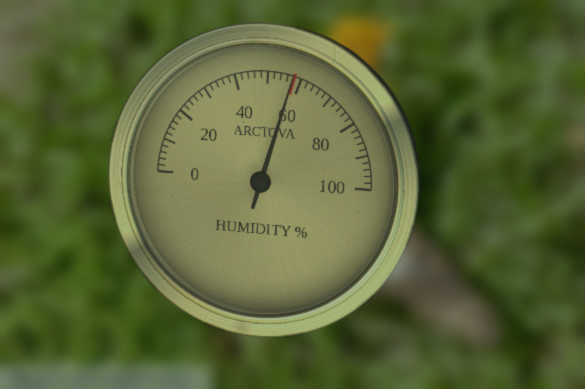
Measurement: 58,%
